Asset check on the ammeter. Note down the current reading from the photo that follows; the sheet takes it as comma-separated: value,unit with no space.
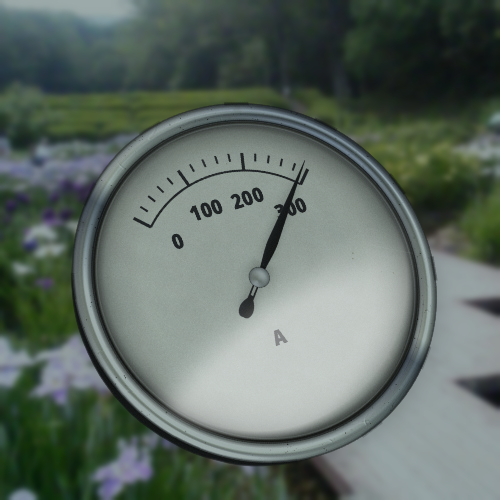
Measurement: 290,A
